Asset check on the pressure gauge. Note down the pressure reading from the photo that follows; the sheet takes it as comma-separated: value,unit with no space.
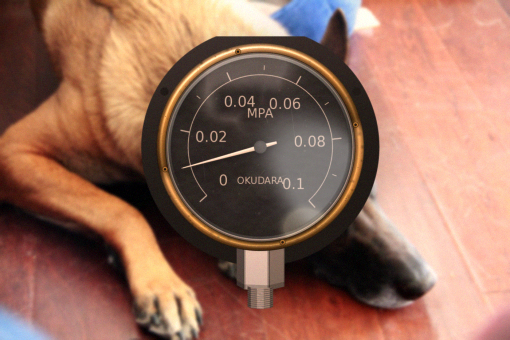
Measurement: 0.01,MPa
